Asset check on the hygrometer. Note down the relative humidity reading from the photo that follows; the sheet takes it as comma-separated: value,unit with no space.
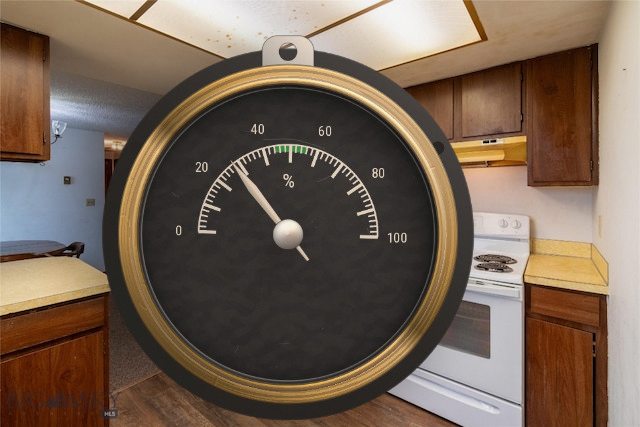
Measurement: 28,%
